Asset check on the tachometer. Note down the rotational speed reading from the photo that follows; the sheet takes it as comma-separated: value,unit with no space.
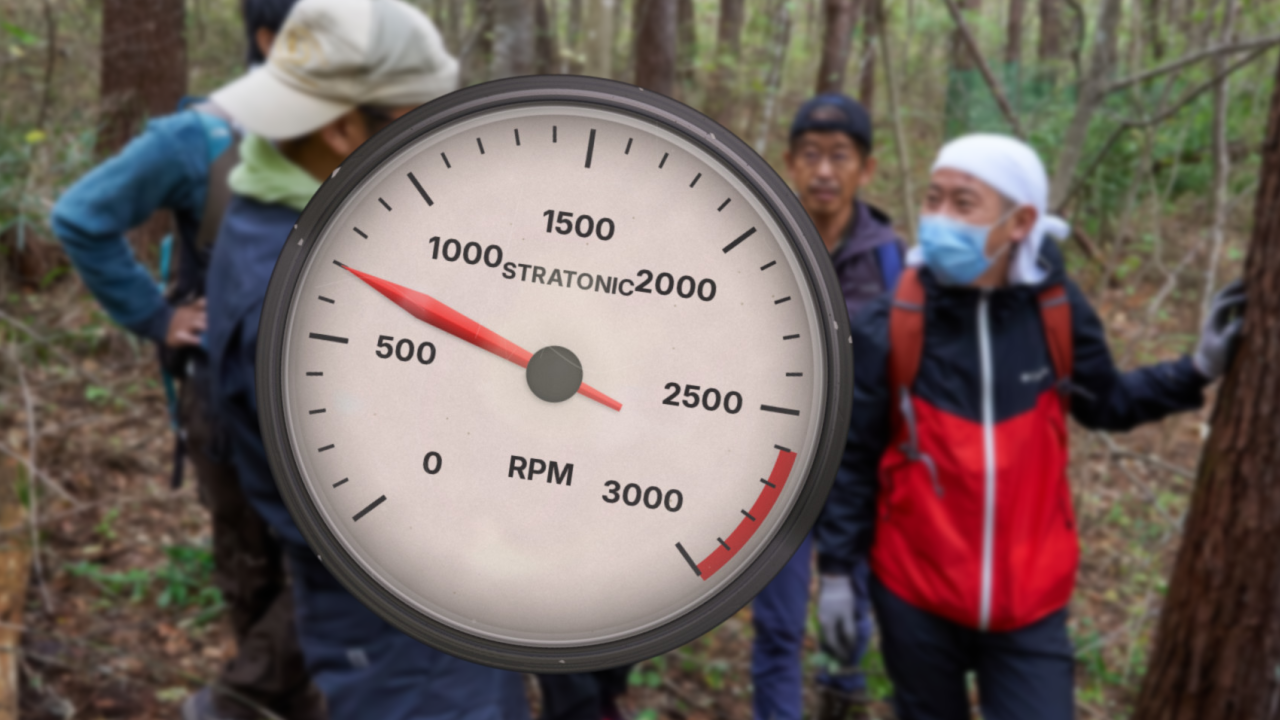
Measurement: 700,rpm
